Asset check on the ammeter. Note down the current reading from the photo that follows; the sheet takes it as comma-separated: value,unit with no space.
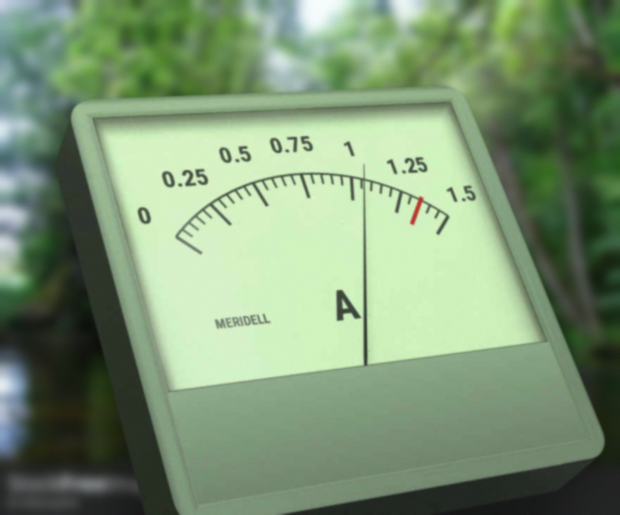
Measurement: 1.05,A
